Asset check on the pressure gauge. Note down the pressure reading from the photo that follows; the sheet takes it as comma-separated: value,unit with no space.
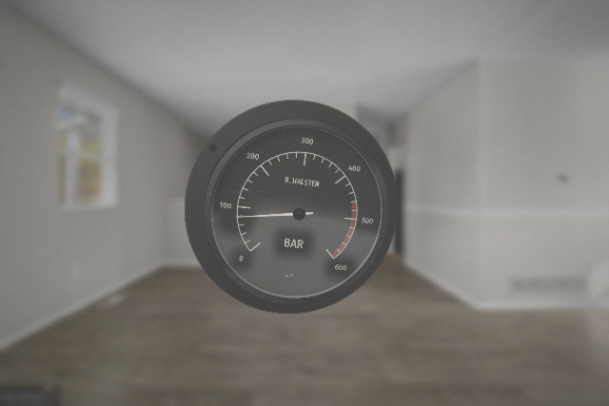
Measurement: 80,bar
